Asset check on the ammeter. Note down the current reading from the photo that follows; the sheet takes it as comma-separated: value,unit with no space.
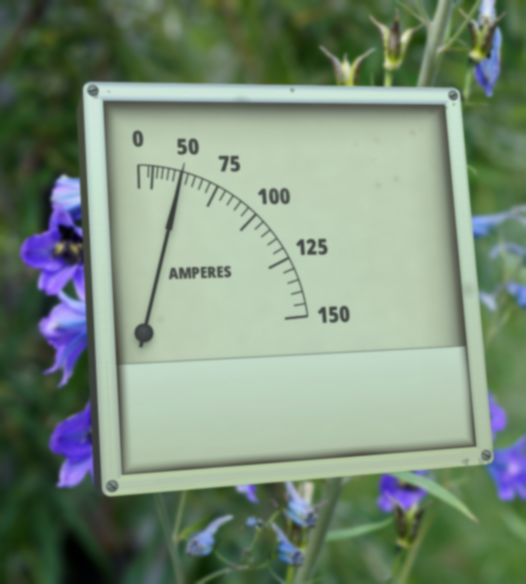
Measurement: 50,A
